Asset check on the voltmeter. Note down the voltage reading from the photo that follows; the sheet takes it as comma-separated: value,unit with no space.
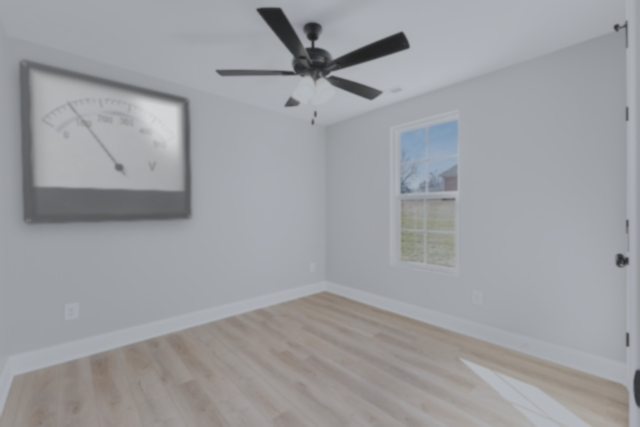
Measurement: 100,V
